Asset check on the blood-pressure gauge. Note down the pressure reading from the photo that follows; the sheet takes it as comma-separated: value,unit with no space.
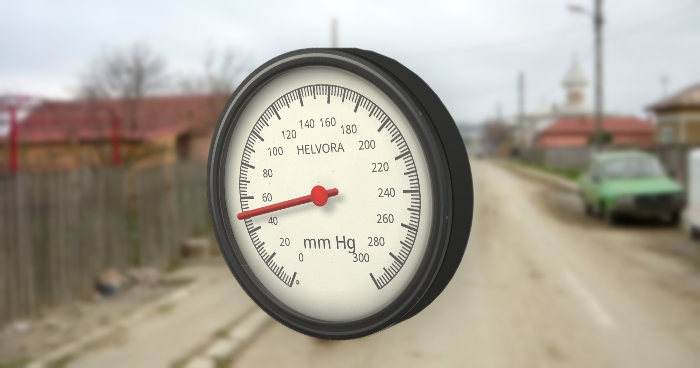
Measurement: 50,mmHg
